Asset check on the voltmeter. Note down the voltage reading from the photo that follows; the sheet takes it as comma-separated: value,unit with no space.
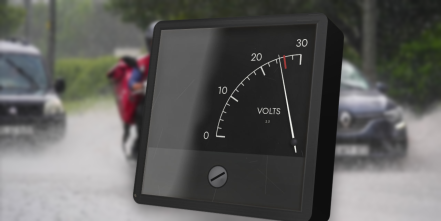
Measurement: 25,V
